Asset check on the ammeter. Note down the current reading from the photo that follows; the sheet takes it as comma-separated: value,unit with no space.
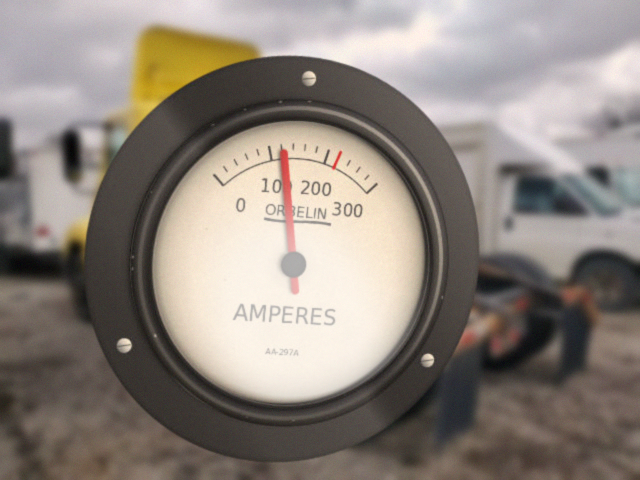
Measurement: 120,A
